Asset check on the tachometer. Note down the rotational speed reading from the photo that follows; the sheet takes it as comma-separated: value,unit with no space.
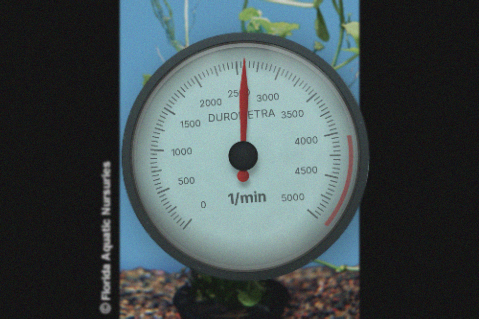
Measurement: 2600,rpm
